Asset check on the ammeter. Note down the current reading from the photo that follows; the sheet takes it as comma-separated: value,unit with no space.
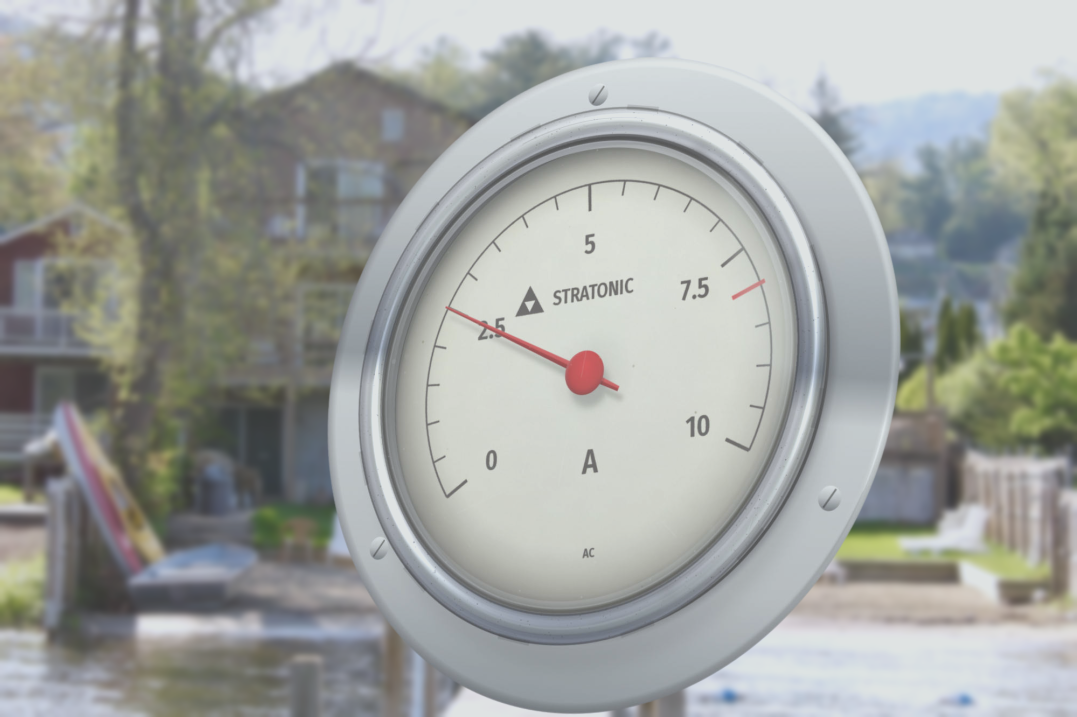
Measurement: 2.5,A
